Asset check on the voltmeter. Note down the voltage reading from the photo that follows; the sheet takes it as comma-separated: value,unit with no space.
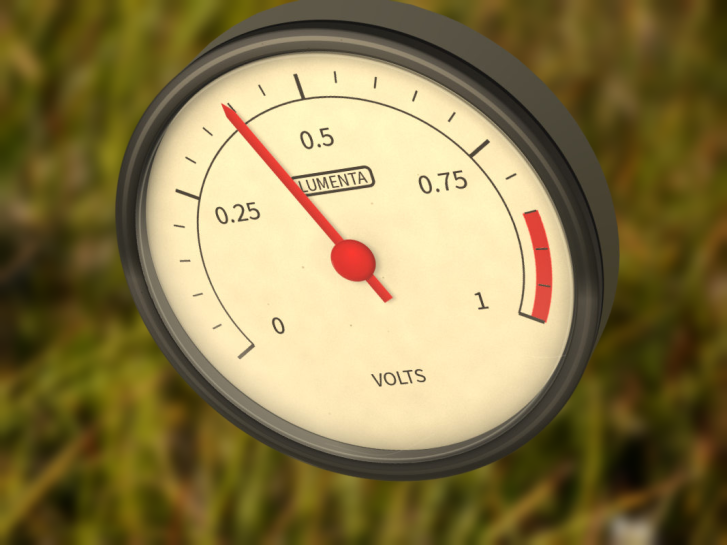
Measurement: 0.4,V
